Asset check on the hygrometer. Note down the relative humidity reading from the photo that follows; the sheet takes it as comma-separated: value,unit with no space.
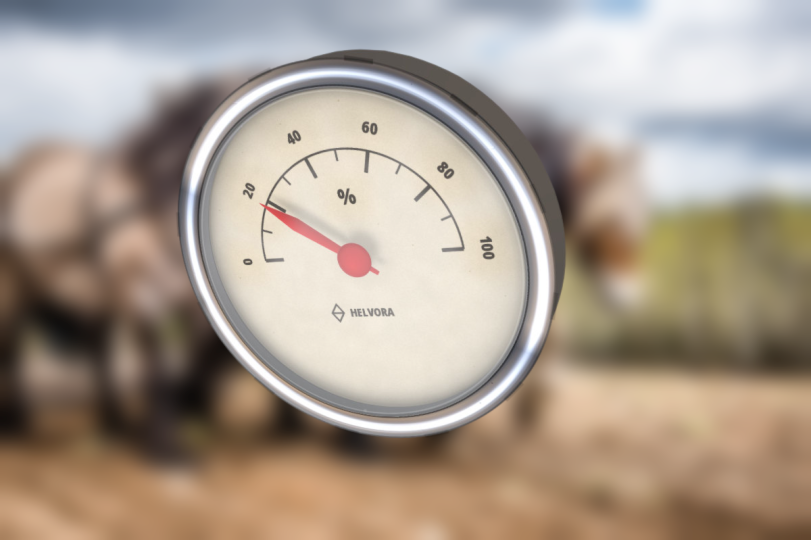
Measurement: 20,%
